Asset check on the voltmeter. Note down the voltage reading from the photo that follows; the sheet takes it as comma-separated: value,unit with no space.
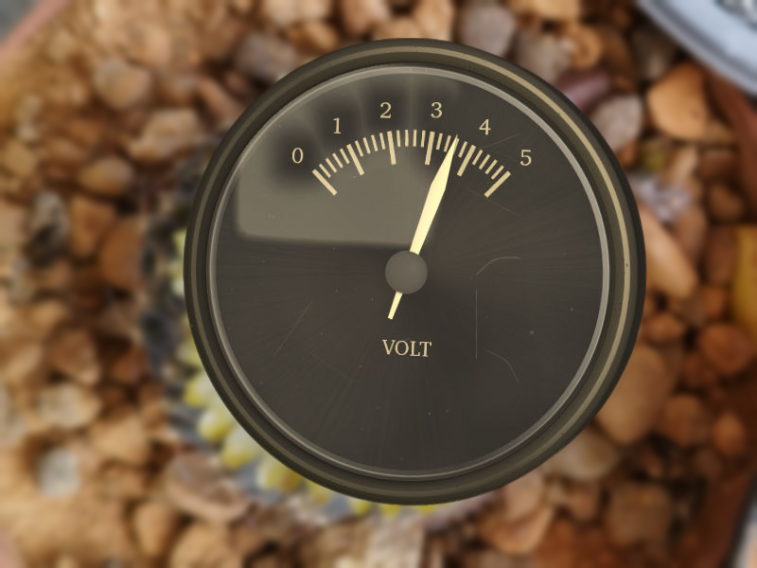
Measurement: 3.6,V
